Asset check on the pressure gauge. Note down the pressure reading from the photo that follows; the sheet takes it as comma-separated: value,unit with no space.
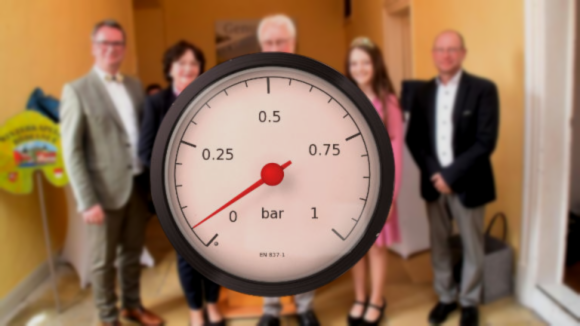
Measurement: 0.05,bar
